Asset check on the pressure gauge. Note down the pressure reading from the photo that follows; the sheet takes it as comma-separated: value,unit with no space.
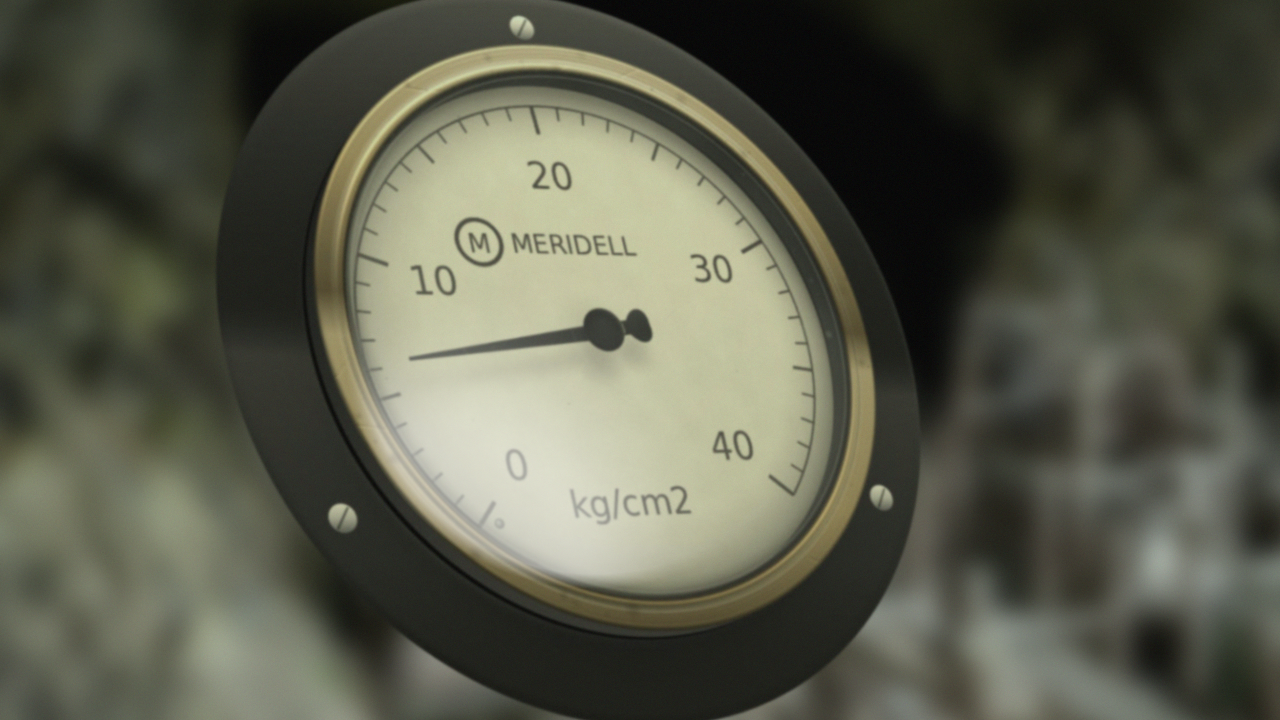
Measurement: 6,kg/cm²
